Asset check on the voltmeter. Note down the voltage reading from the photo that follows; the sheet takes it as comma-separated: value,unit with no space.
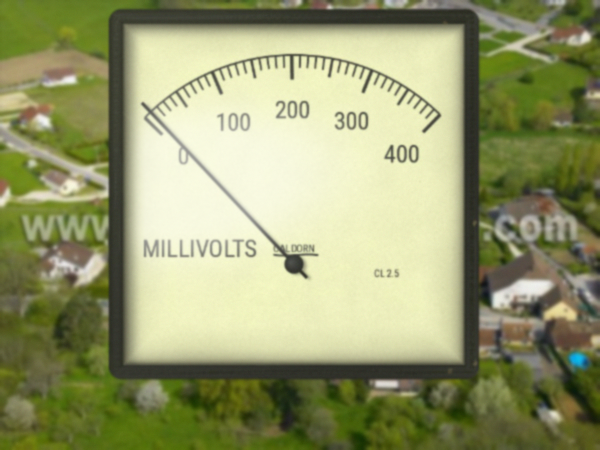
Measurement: 10,mV
